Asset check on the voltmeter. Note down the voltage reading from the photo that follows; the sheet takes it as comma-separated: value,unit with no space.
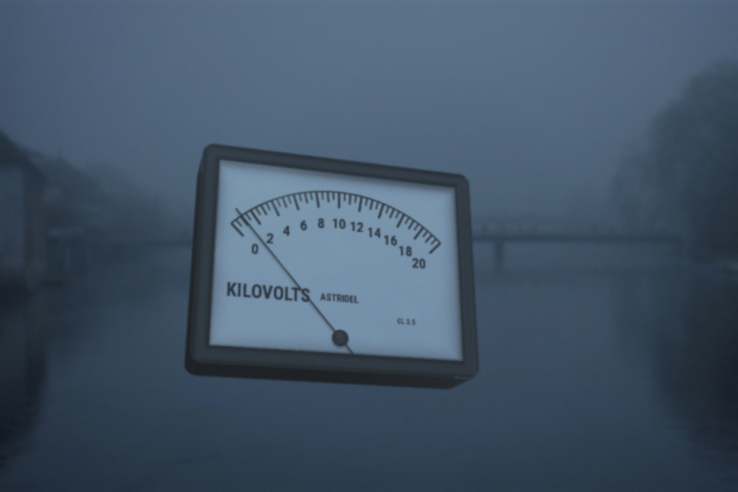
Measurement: 1,kV
